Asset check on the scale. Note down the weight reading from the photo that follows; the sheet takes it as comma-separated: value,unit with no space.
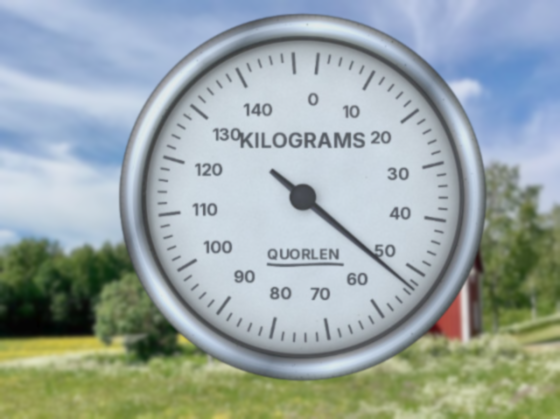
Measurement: 53,kg
